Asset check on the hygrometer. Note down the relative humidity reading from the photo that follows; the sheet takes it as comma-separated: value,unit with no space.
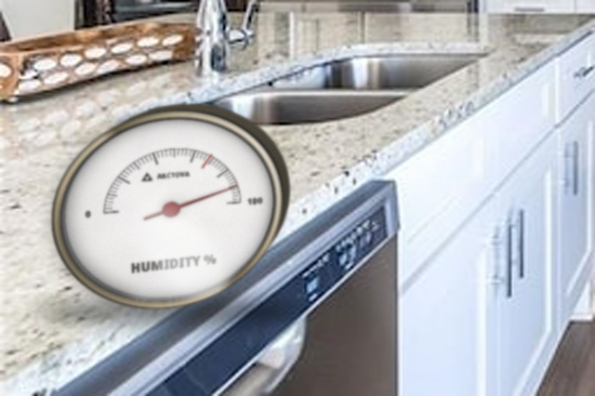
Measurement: 90,%
